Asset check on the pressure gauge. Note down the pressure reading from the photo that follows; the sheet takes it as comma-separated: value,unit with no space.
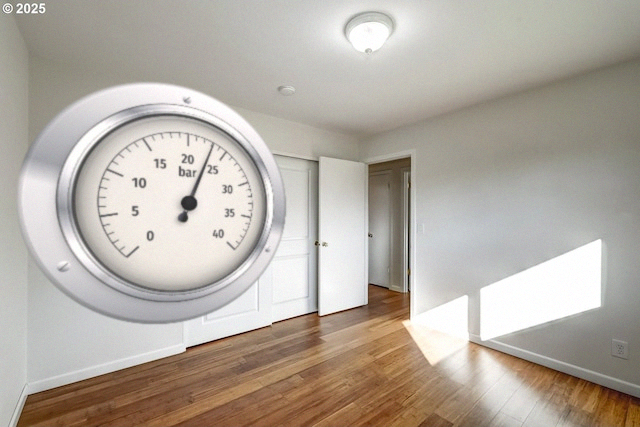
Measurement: 23,bar
